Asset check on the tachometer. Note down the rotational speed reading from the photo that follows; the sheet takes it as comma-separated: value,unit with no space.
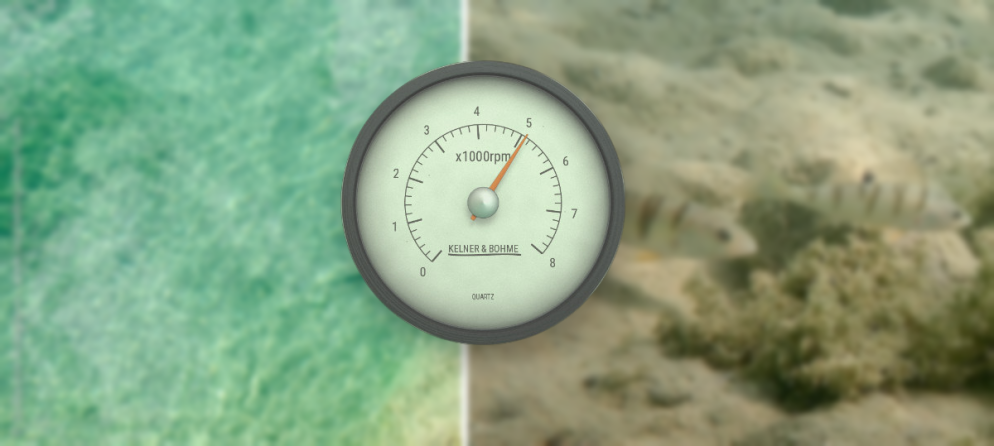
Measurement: 5100,rpm
